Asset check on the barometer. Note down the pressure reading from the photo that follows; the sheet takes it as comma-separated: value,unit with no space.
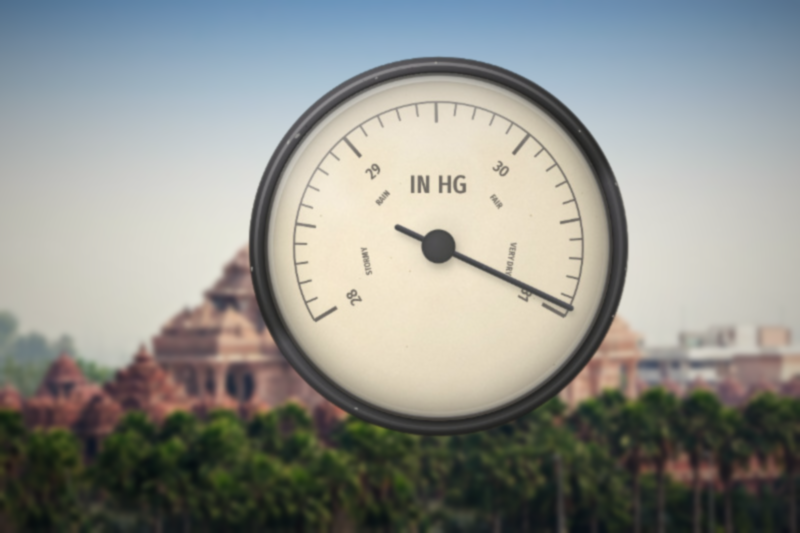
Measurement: 30.95,inHg
